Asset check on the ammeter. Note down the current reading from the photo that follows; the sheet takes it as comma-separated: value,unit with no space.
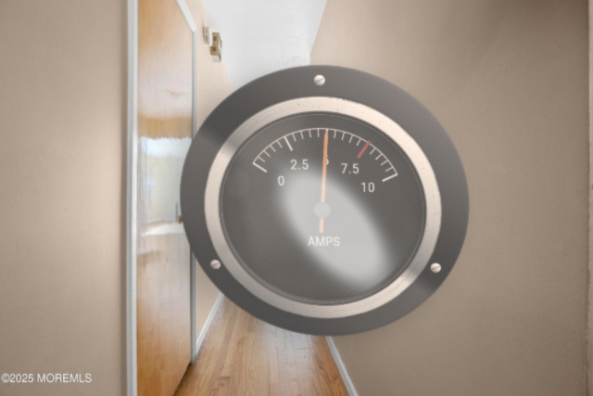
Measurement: 5,A
